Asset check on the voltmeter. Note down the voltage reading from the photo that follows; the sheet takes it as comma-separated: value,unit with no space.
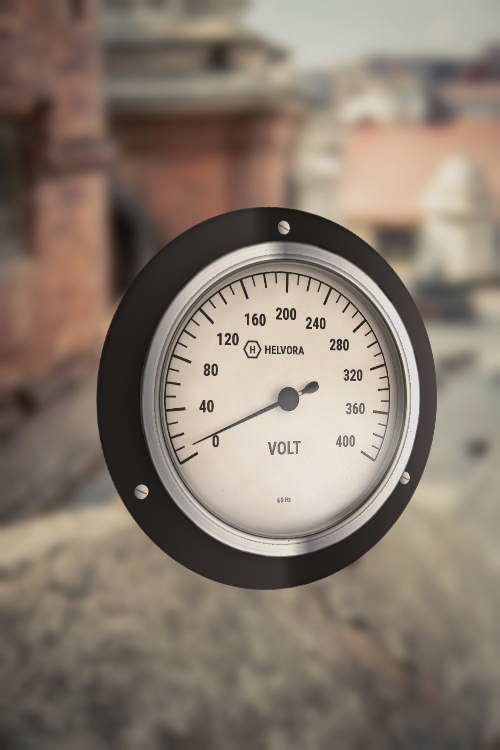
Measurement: 10,V
